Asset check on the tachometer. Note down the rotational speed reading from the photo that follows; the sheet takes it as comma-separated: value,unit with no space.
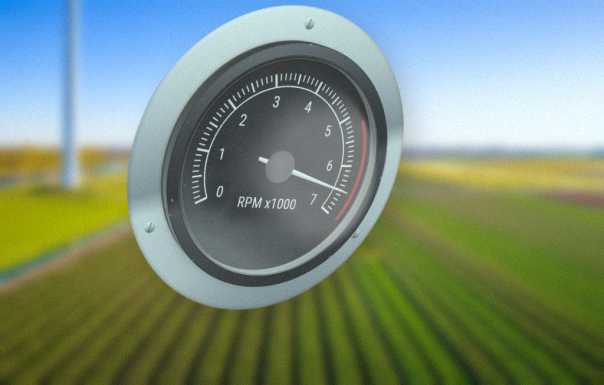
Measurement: 6500,rpm
